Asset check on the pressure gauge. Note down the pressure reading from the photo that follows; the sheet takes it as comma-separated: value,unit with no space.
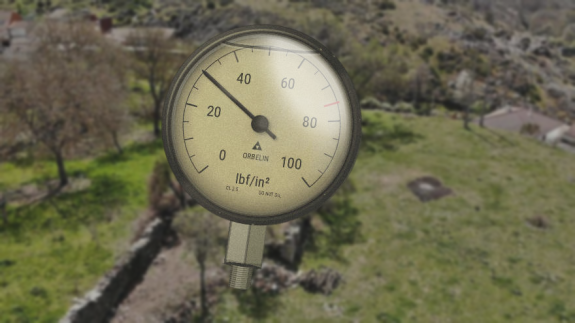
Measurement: 30,psi
